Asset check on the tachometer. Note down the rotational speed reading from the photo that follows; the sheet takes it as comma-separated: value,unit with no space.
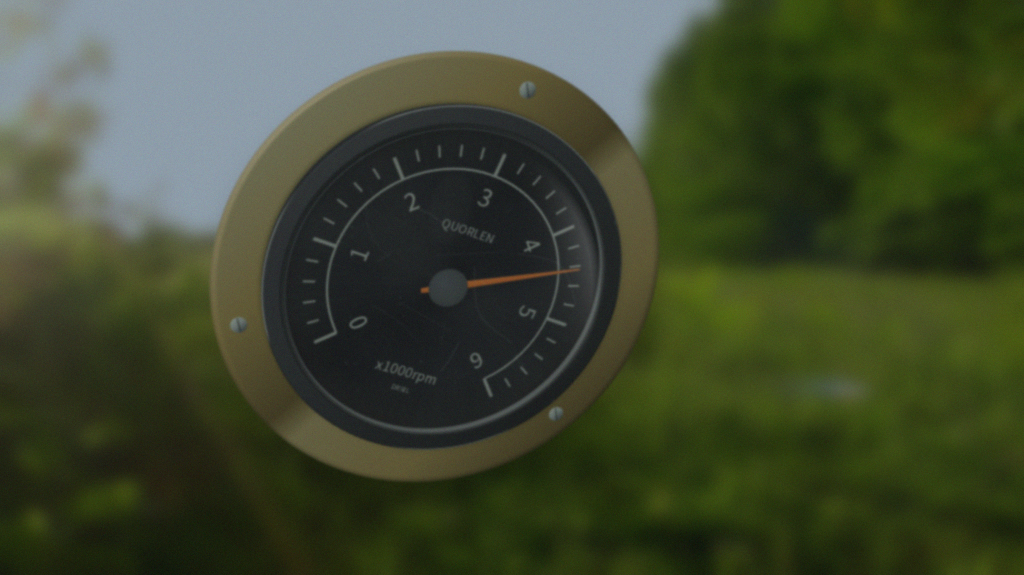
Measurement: 4400,rpm
